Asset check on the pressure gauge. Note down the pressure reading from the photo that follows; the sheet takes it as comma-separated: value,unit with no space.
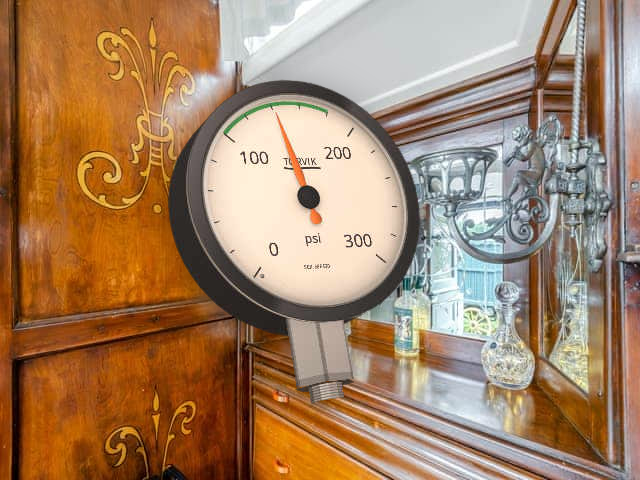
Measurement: 140,psi
